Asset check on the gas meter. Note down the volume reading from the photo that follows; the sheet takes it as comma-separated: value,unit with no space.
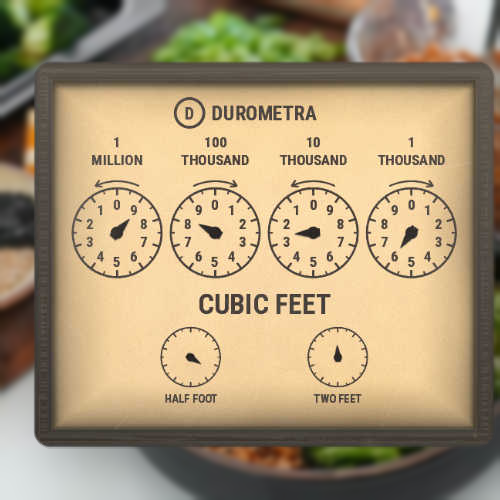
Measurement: 882600,ft³
